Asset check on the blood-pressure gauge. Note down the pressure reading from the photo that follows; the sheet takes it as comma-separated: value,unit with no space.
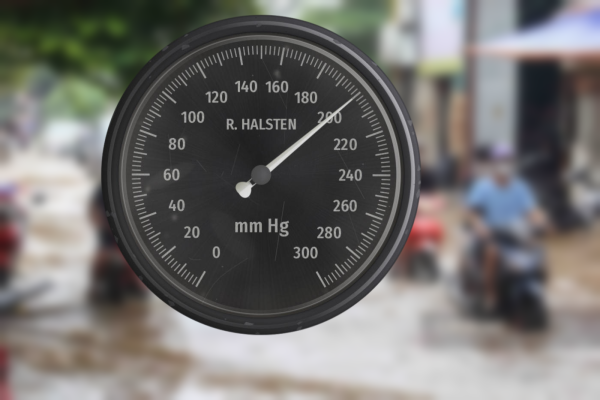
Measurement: 200,mmHg
